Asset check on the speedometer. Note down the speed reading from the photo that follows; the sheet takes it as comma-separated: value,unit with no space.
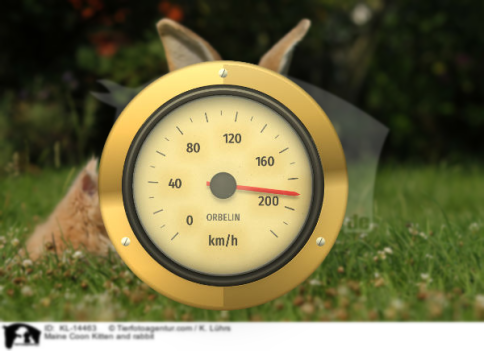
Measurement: 190,km/h
